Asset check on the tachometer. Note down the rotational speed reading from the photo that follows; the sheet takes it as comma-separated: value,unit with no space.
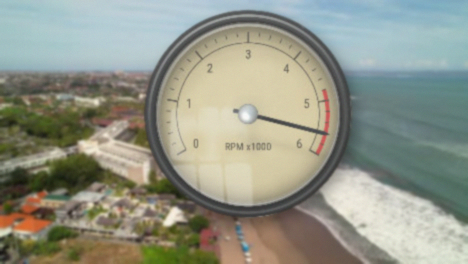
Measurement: 5600,rpm
